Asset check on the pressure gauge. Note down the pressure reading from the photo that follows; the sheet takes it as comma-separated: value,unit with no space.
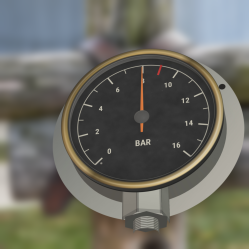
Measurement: 8,bar
